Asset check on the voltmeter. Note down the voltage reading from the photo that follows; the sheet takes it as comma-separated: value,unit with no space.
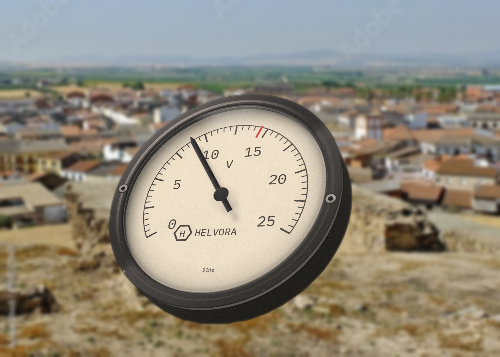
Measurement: 9,V
